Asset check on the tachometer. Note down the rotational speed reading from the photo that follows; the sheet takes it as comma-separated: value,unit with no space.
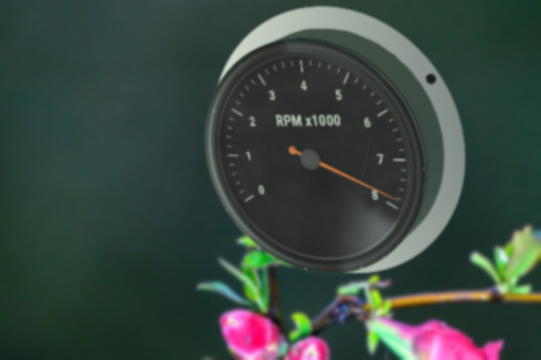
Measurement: 7800,rpm
